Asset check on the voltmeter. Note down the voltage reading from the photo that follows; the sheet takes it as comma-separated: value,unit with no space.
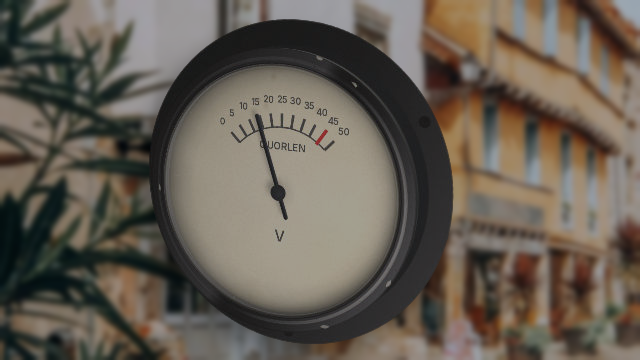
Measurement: 15,V
